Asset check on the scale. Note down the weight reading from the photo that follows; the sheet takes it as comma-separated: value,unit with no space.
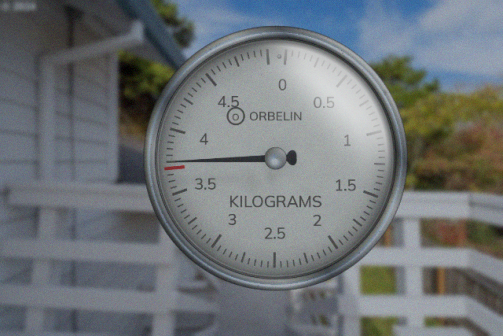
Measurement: 3.75,kg
